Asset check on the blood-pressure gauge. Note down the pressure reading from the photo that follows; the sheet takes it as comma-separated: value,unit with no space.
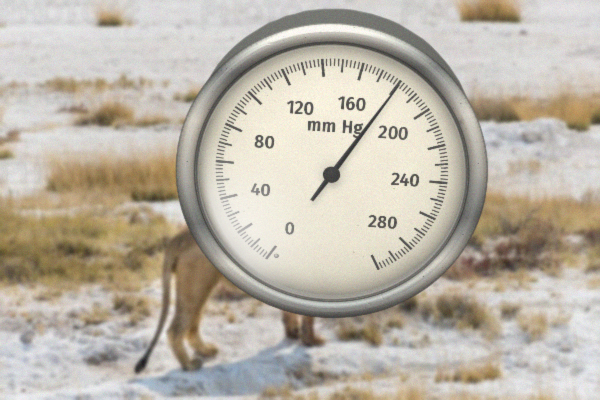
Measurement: 180,mmHg
